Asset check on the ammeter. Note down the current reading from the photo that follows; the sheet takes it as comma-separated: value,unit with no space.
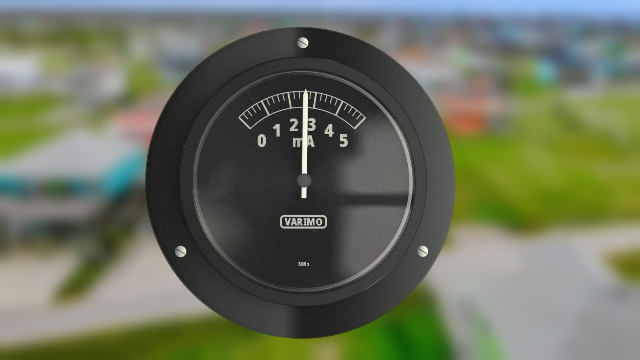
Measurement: 2.6,mA
